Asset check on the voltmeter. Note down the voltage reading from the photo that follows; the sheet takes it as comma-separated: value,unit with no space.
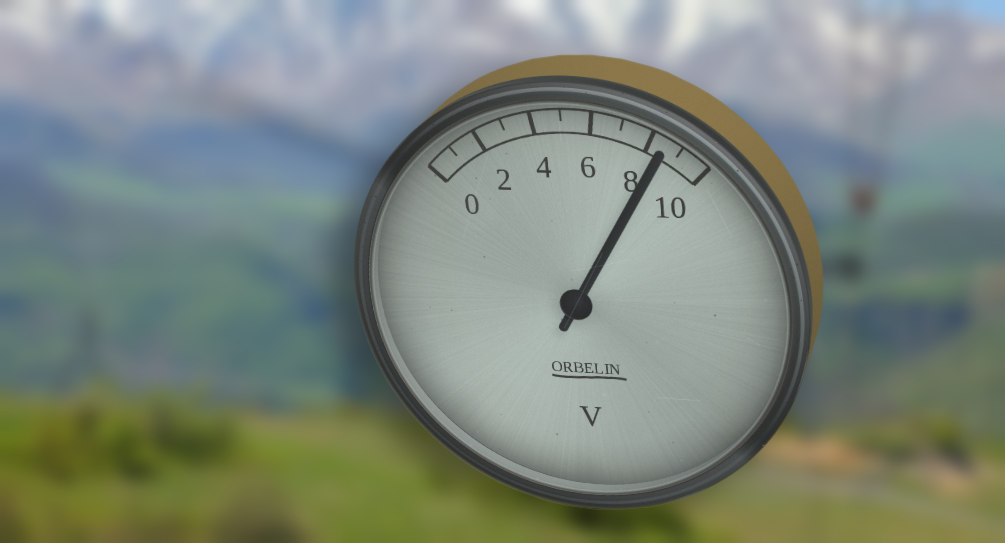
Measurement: 8.5,V
